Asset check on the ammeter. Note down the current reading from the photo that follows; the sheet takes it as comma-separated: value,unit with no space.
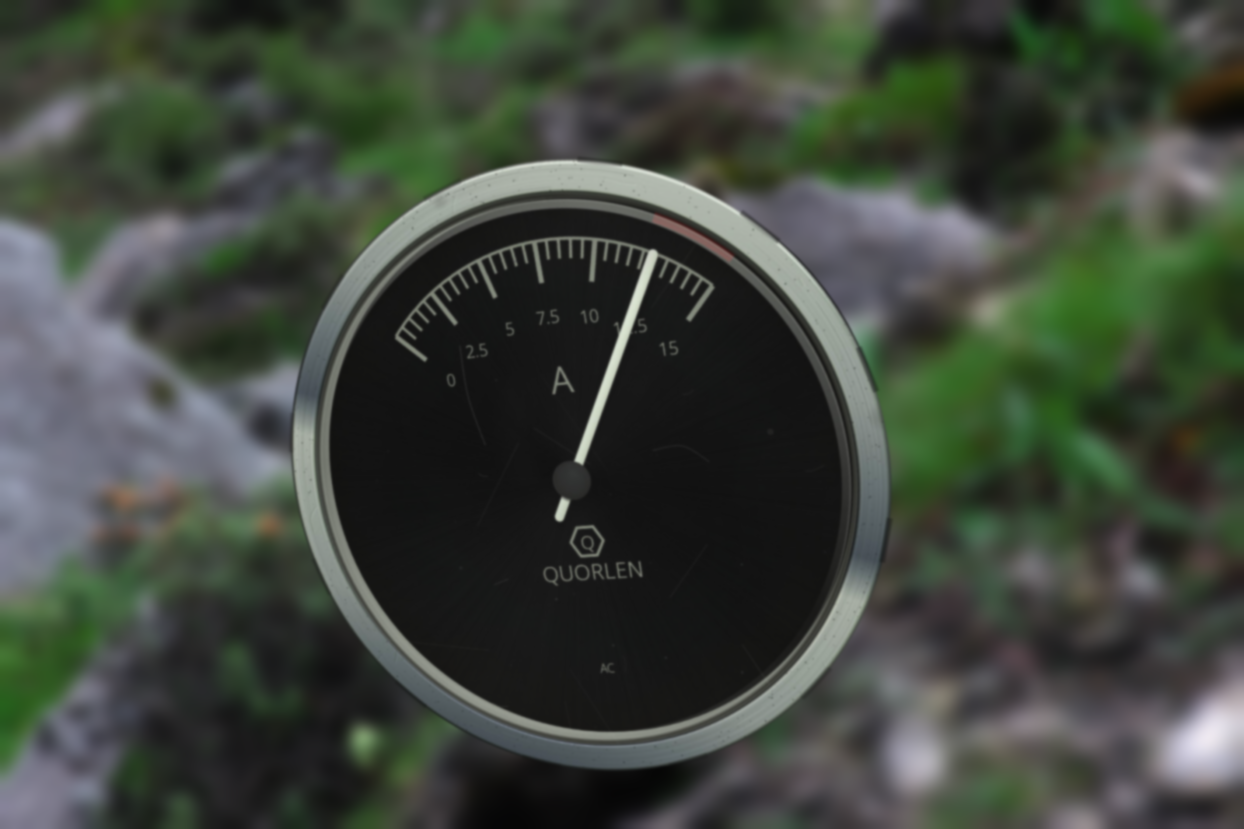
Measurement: 12.5,A
